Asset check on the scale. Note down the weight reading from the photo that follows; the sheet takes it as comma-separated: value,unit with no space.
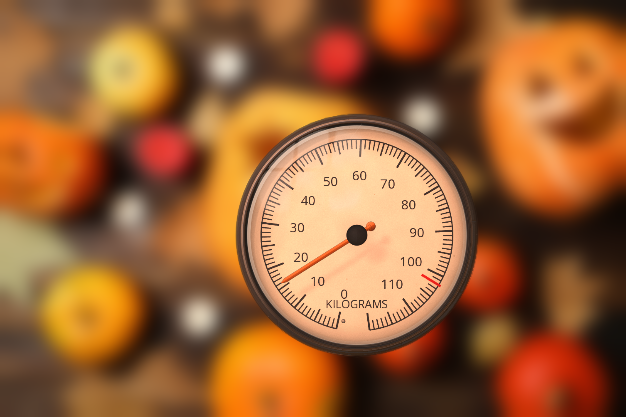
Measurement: 16,kg
